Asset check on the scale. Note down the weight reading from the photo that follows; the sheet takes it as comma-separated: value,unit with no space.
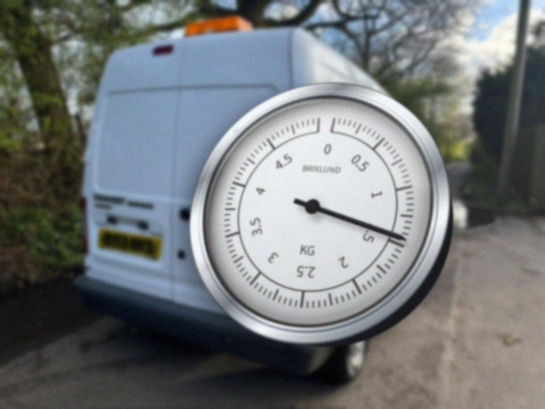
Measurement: 1.45,kg
